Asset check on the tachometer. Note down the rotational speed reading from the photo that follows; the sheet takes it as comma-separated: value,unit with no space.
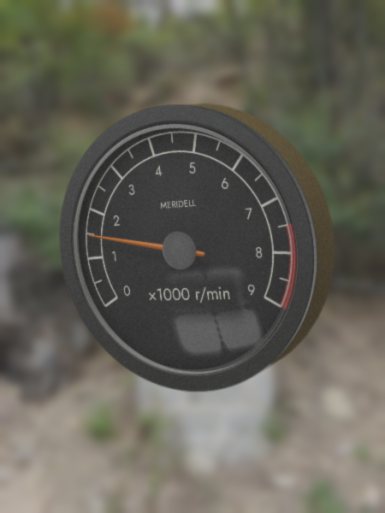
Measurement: 1500,rpm
